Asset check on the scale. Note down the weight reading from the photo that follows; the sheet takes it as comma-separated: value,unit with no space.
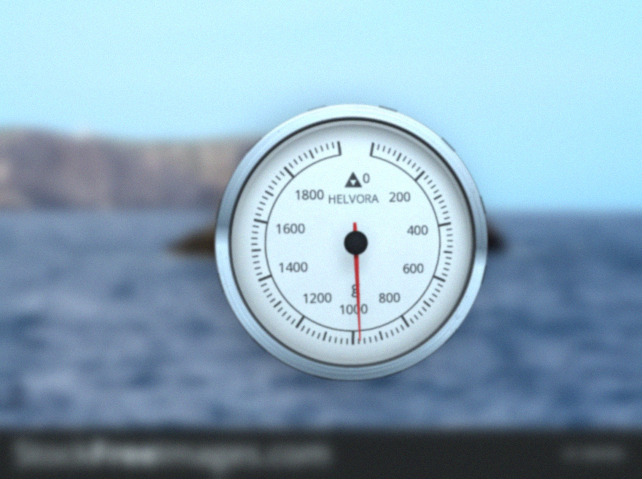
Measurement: 980,g
